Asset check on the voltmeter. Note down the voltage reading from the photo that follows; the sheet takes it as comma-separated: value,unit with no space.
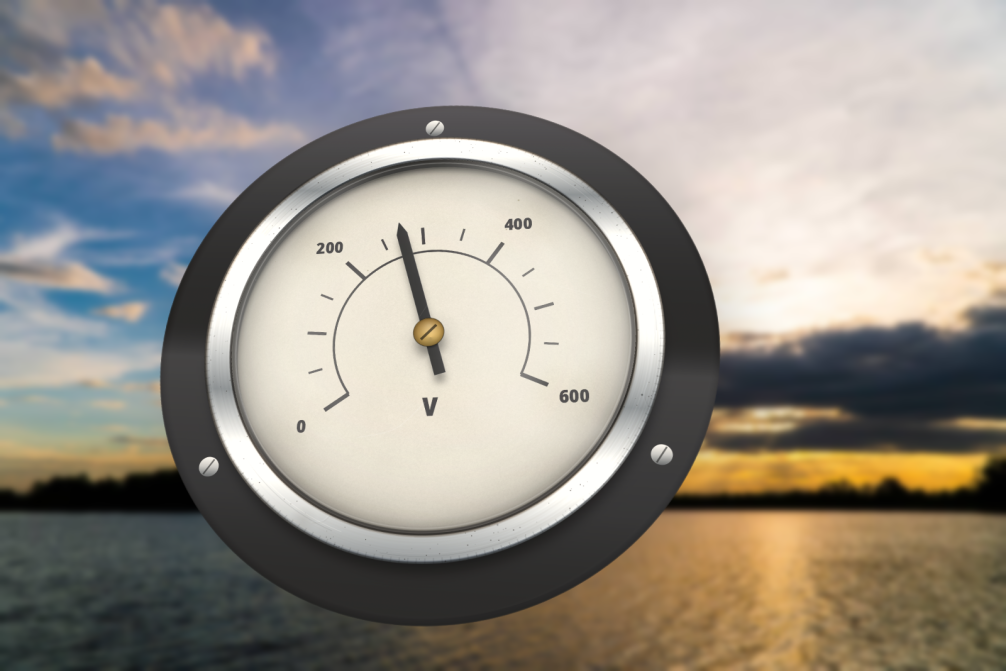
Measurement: 275,V
